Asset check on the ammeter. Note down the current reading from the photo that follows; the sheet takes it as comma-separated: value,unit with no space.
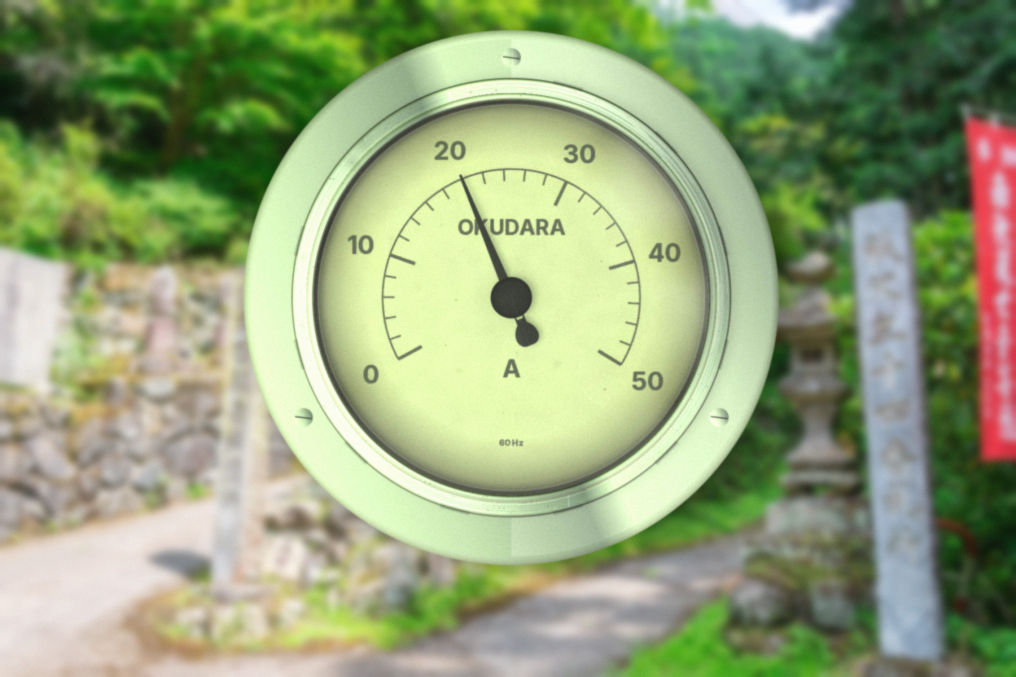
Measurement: 20,A
